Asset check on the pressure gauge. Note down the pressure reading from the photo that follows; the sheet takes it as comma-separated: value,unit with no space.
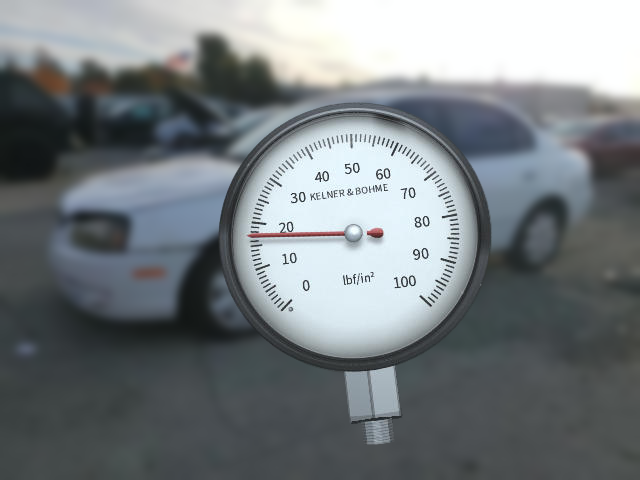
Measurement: 17,psi
